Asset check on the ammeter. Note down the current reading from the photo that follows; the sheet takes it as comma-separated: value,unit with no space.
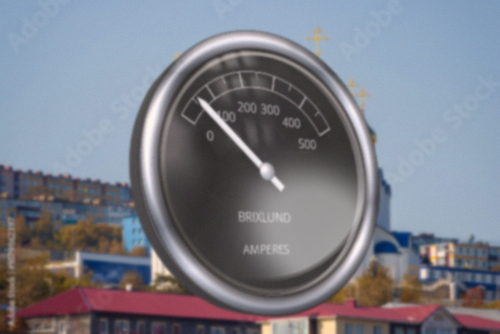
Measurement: 50,A
